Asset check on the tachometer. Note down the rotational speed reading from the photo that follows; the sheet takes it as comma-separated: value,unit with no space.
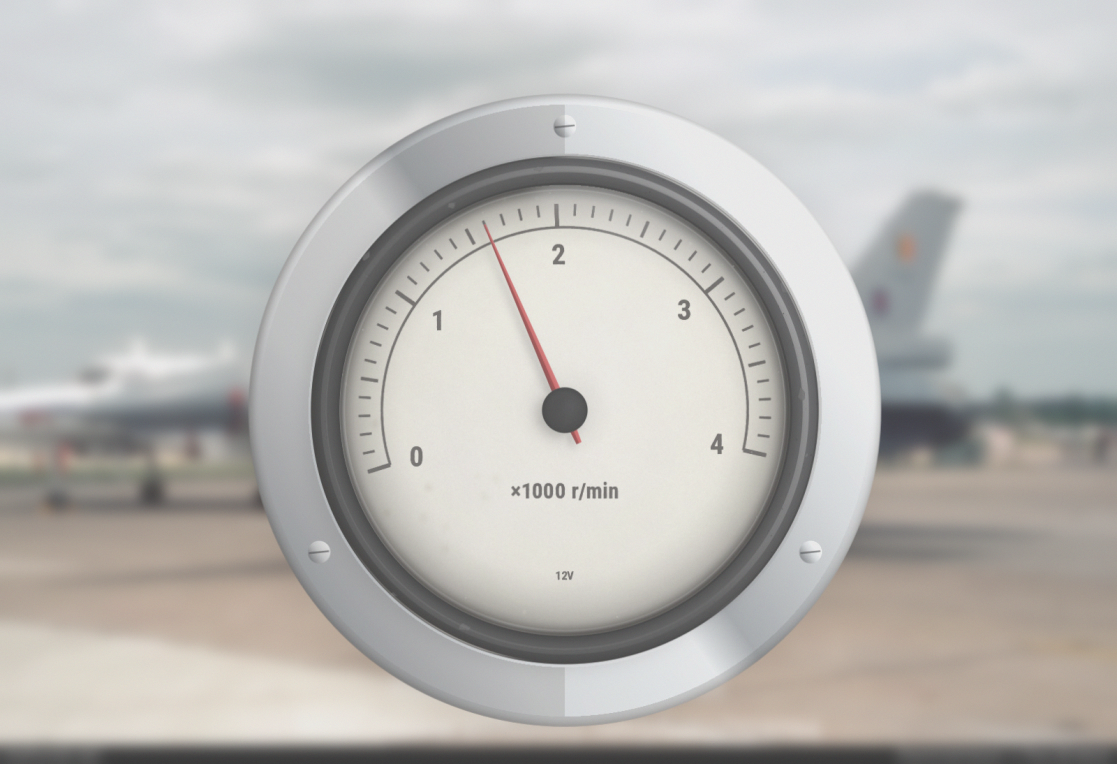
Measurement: 1600,rpm
